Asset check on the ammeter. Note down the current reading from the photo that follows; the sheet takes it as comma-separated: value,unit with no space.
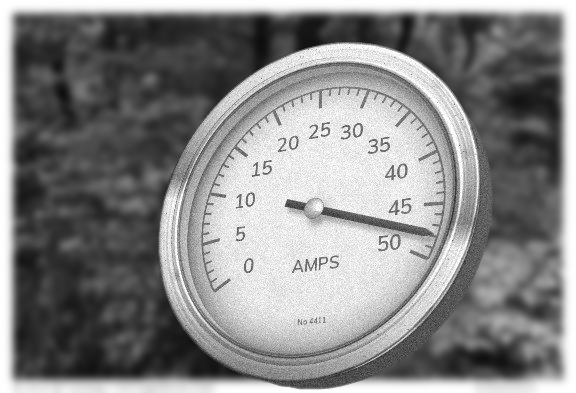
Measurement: 48,A
